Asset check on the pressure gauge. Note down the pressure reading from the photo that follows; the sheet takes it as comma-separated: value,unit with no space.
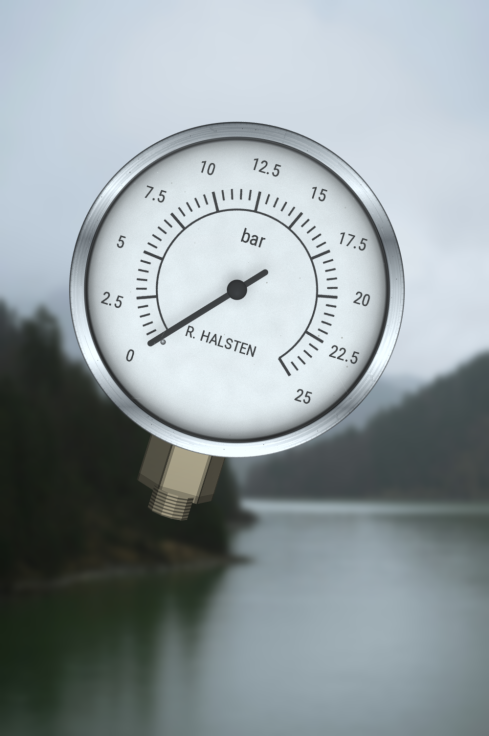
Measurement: 0,bar
